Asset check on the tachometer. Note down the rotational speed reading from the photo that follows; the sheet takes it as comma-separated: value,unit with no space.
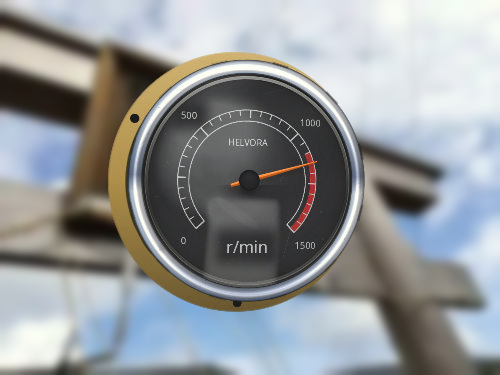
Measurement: 1150,rpm
